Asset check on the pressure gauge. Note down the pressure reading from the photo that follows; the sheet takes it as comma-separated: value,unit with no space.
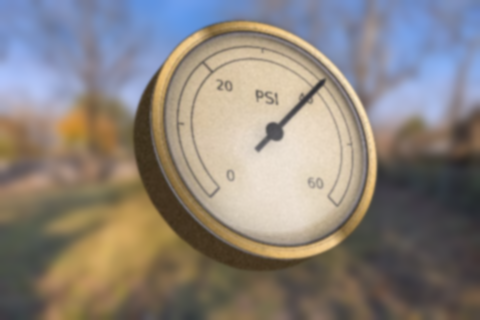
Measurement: 40,psi
